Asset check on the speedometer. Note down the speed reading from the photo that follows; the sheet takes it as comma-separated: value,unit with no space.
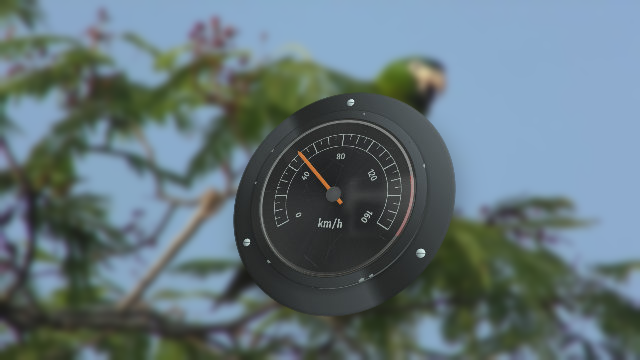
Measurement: 50,km/h
